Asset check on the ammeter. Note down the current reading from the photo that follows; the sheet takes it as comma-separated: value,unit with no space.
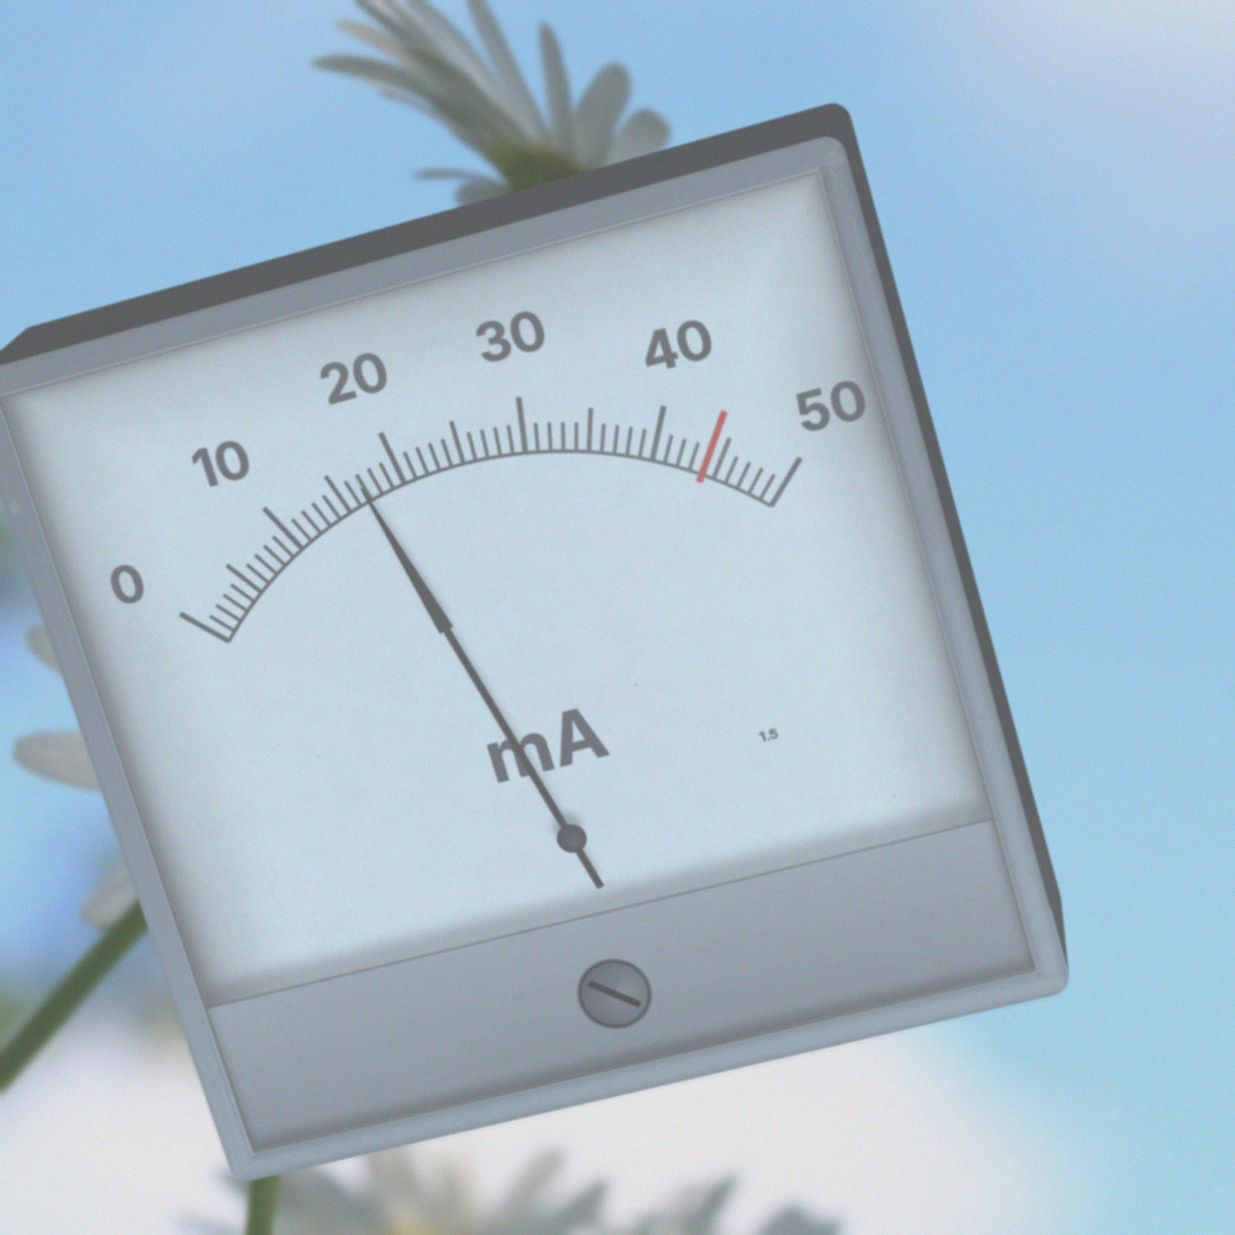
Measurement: 17,mA
